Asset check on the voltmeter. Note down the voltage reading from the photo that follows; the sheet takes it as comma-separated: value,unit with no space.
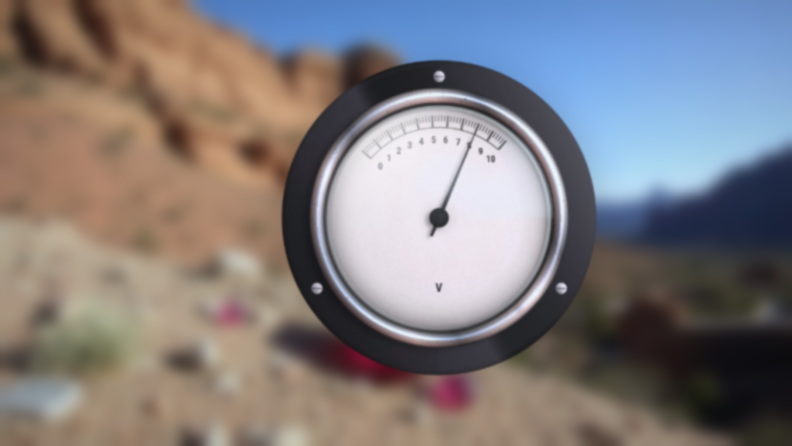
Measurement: 8,V
